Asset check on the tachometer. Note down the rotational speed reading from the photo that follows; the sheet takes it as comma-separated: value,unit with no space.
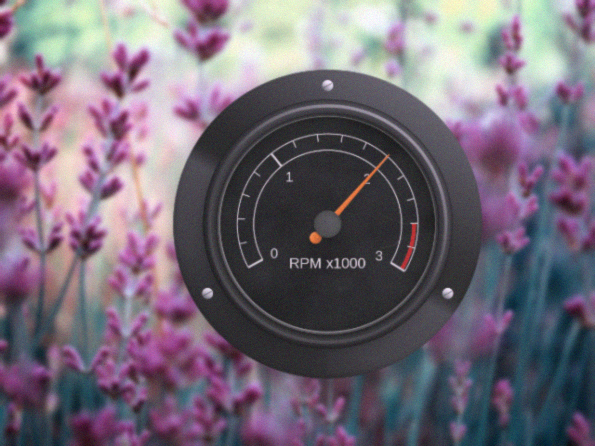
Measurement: 2000,rpm
